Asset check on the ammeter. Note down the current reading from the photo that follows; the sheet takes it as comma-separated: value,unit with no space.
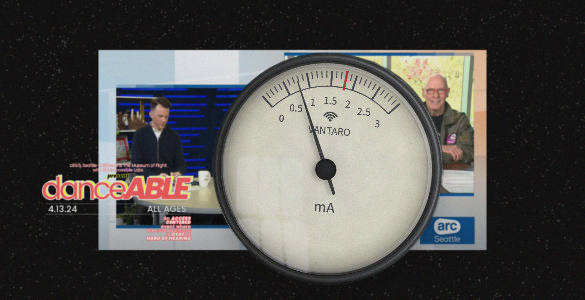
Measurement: 0.8,mA
